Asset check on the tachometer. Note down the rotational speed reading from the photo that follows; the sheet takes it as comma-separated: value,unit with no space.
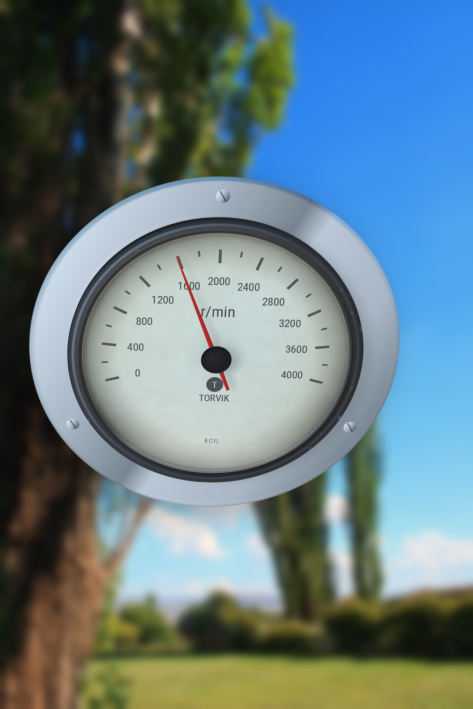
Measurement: 1600,rpm
